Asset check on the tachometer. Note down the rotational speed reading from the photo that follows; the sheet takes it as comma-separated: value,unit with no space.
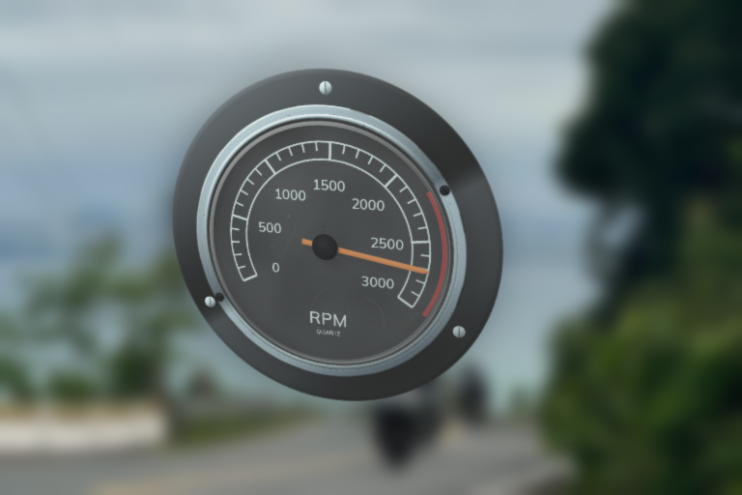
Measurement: 2700,rpm
